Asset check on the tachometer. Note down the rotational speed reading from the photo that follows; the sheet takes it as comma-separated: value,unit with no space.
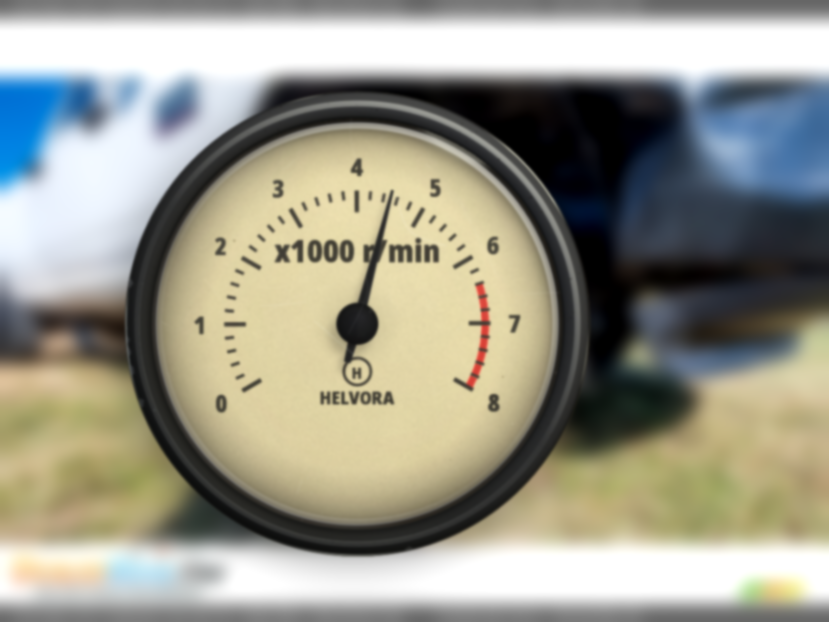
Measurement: 4500,rpm
